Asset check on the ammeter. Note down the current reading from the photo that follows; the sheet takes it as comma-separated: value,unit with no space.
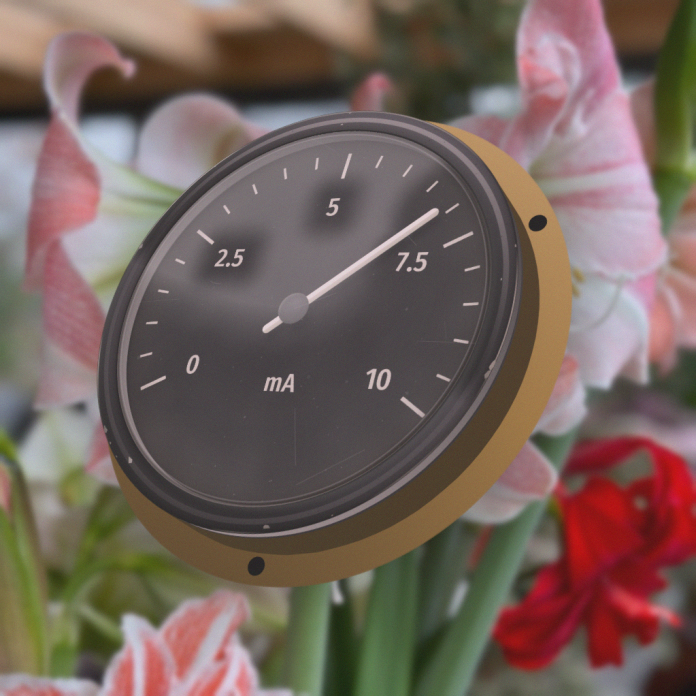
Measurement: 7,mA
